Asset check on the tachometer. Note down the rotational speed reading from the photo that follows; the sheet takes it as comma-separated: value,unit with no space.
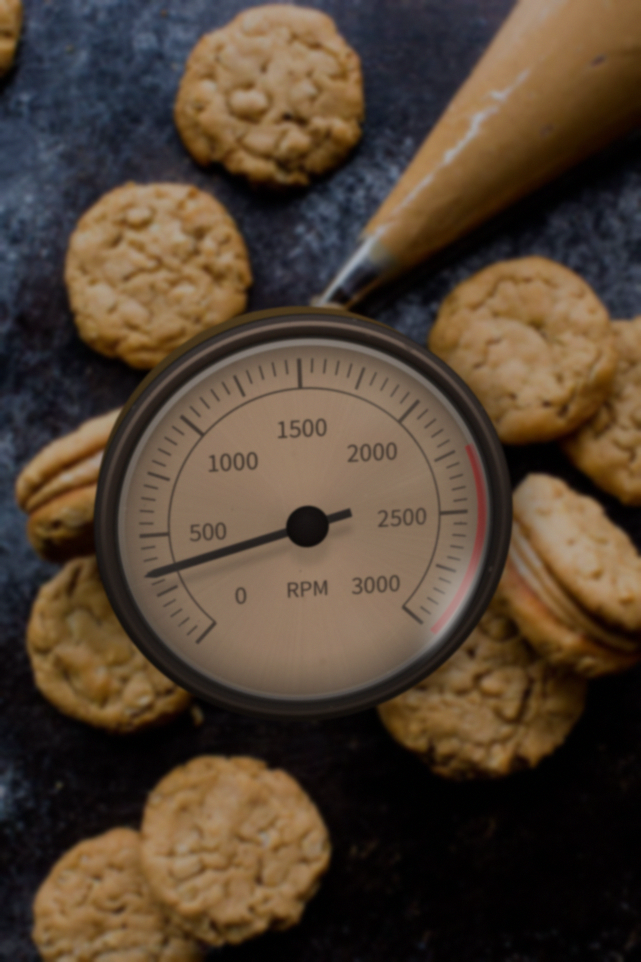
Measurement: 350,rpm
